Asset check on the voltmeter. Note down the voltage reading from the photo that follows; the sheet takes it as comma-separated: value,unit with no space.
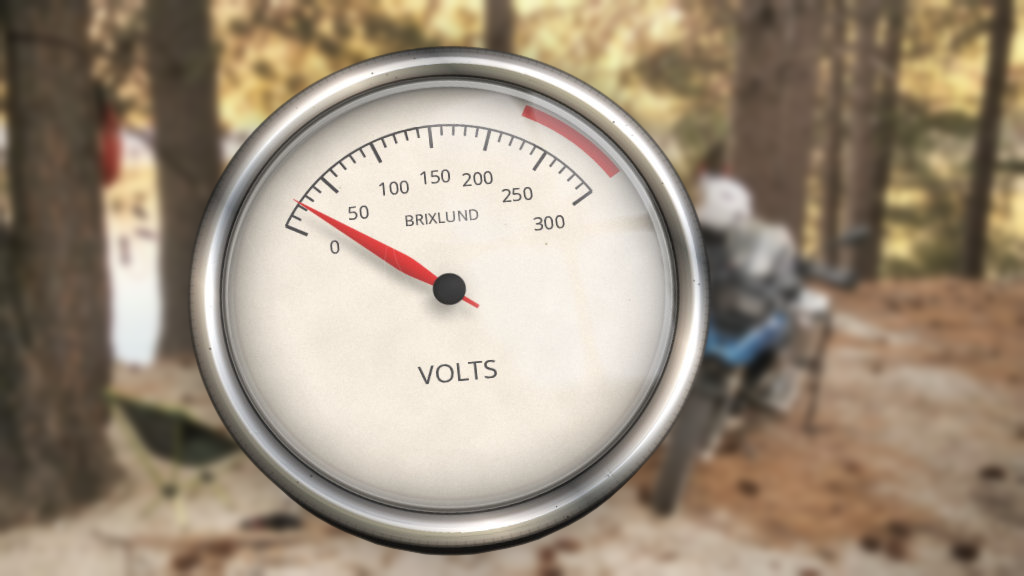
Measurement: 20,V
